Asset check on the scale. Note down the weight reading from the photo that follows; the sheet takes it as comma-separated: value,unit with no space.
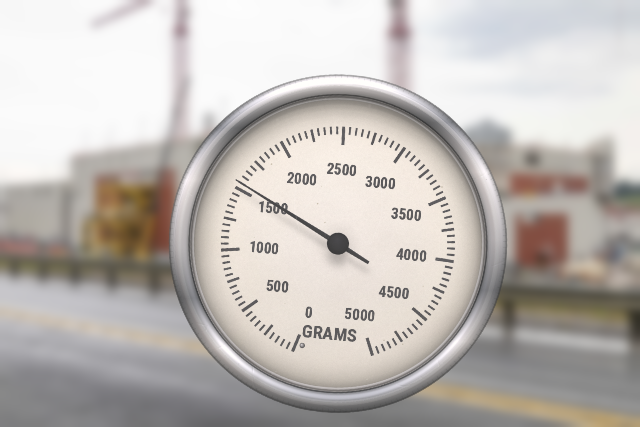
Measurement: 1550,g
